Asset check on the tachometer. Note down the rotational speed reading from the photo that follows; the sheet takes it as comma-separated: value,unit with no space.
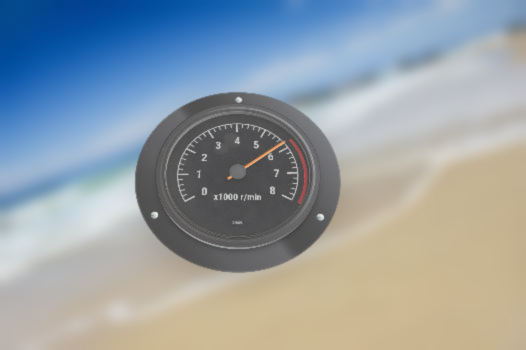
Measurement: 5800,rpm
